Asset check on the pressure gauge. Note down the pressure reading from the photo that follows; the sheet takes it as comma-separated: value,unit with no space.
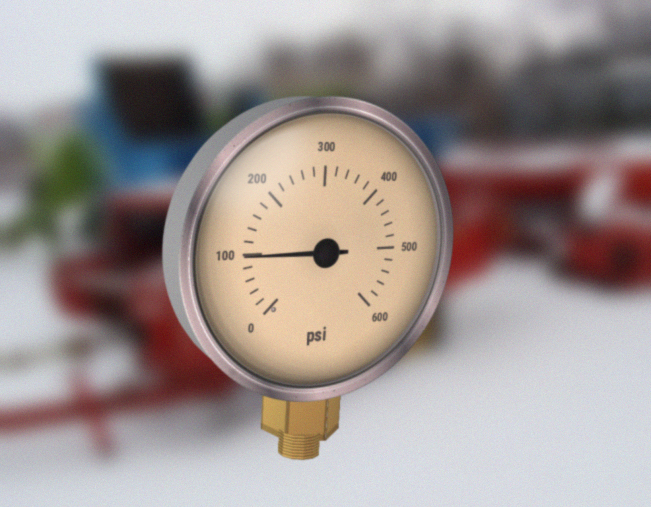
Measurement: 100,psi
